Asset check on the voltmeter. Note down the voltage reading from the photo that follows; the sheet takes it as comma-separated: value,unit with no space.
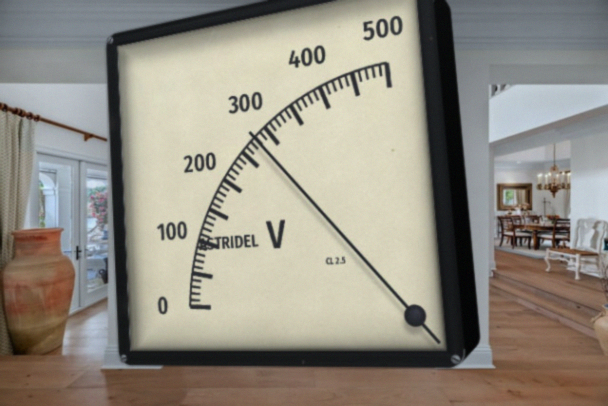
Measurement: 280,V
